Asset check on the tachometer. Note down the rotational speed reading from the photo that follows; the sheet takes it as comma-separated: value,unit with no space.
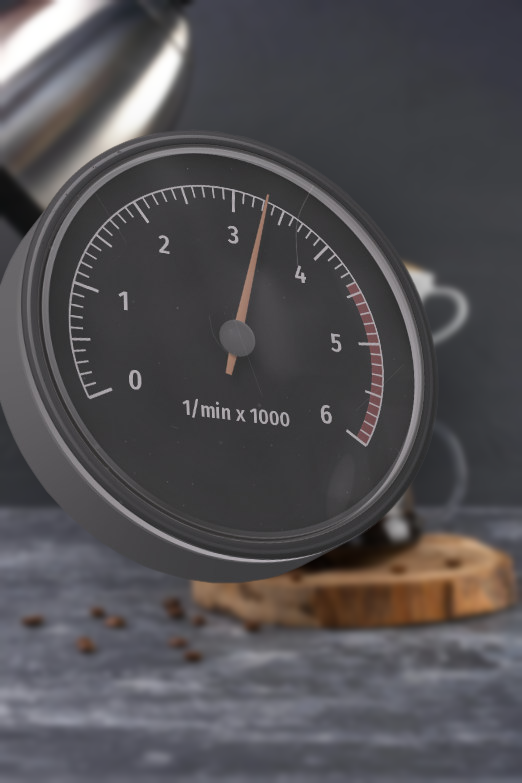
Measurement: 3300,rpm
